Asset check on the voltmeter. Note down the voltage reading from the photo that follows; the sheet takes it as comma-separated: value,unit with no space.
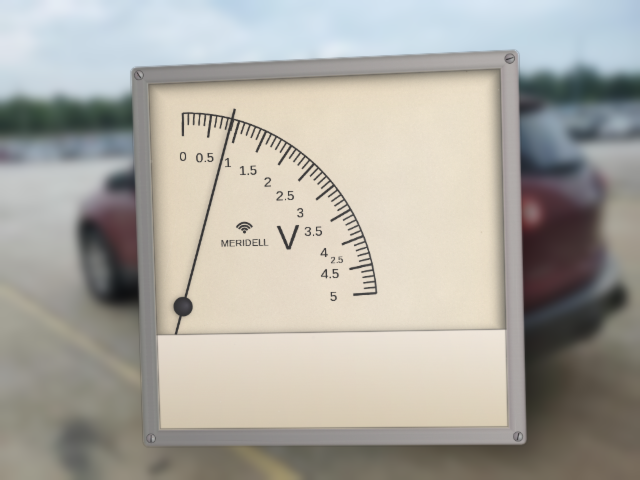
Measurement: 0.9,V
